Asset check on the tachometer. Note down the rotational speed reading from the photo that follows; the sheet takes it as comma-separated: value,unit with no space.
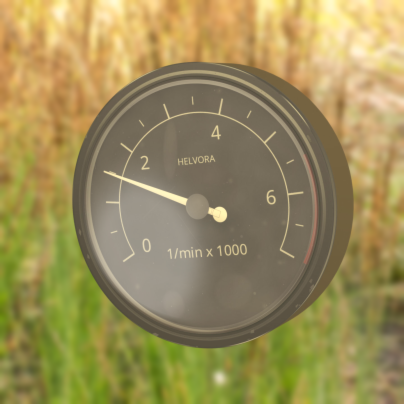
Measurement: 1500,rpm
